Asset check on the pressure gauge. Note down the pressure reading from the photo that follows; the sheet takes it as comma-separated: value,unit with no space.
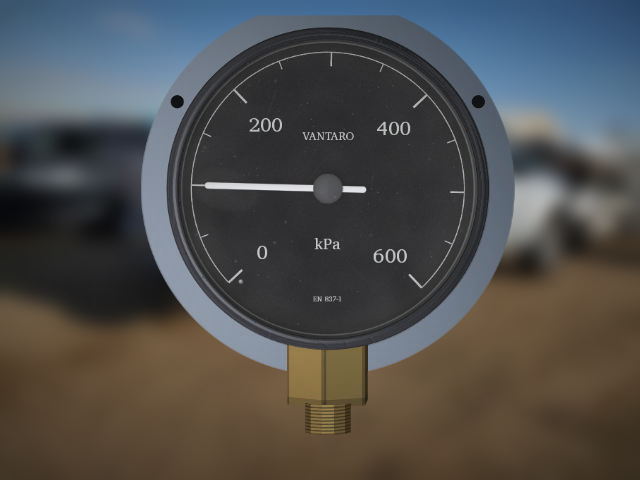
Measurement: 100,kPa
